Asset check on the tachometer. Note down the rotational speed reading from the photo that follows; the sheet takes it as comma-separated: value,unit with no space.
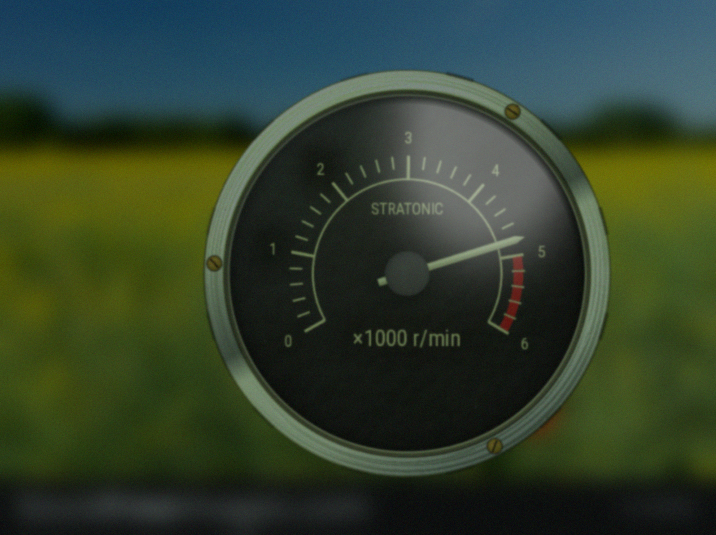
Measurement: 4800,rpm
